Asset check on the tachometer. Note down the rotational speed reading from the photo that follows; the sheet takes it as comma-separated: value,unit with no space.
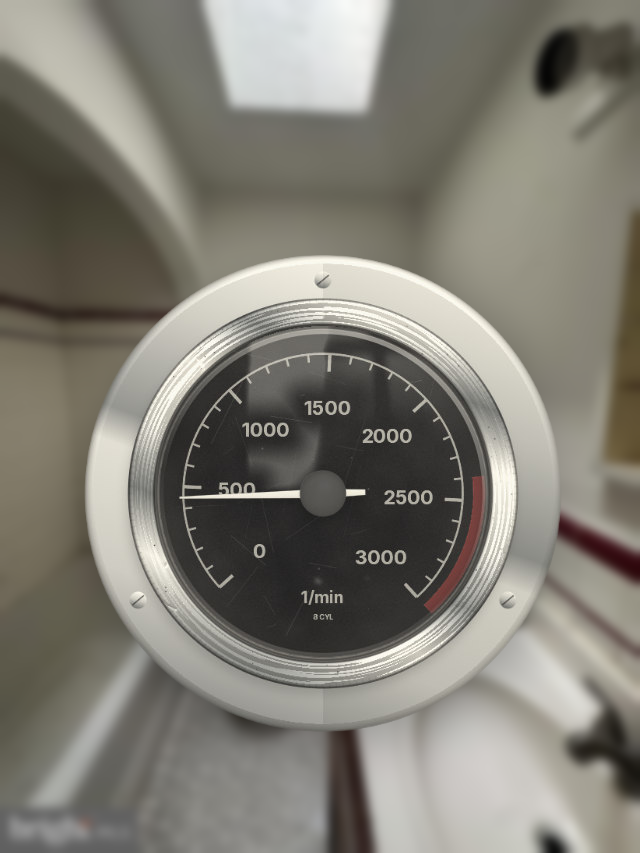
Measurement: 450,rpm
